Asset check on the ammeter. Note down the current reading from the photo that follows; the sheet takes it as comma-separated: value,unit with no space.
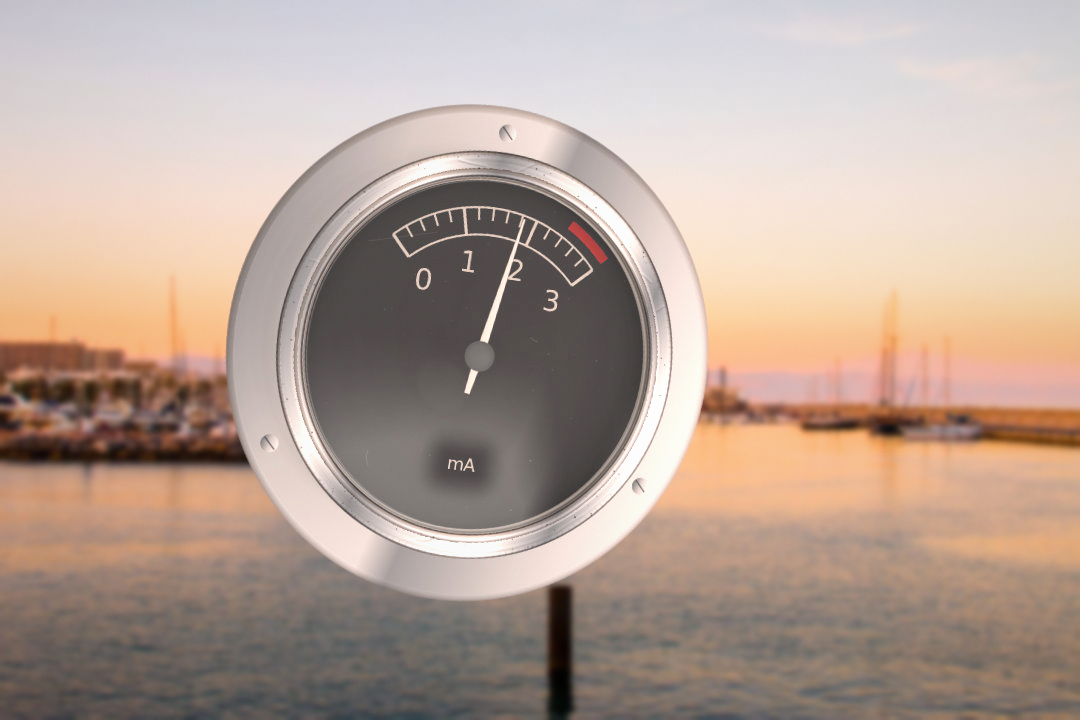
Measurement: 1.8,mA
